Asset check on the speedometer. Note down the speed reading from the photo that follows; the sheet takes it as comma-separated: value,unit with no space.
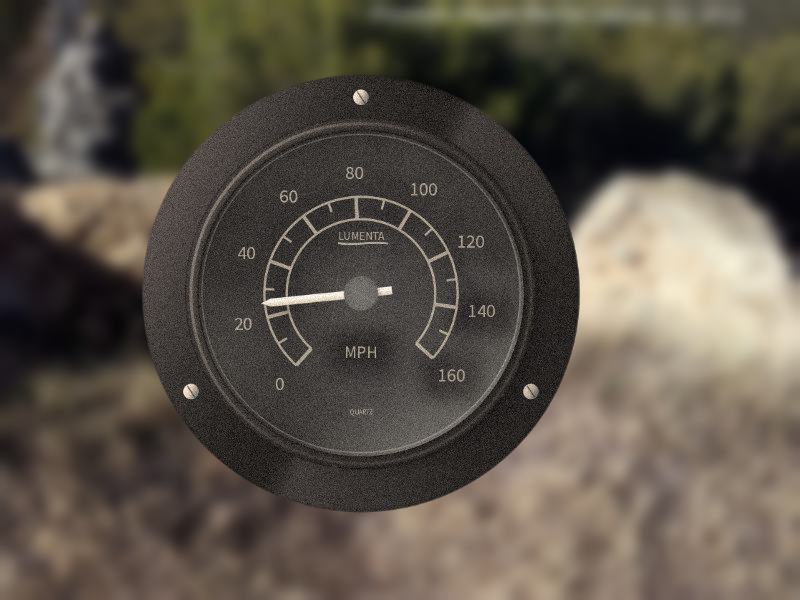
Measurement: 25,mph
